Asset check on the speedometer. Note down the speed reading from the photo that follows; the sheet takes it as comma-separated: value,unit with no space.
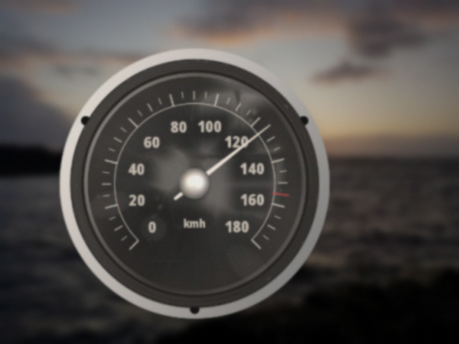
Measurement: 125,km/h
